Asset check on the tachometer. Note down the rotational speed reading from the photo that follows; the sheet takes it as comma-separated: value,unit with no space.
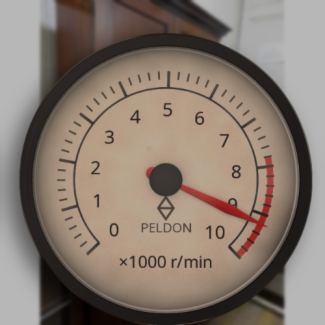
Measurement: 9200,rpm
